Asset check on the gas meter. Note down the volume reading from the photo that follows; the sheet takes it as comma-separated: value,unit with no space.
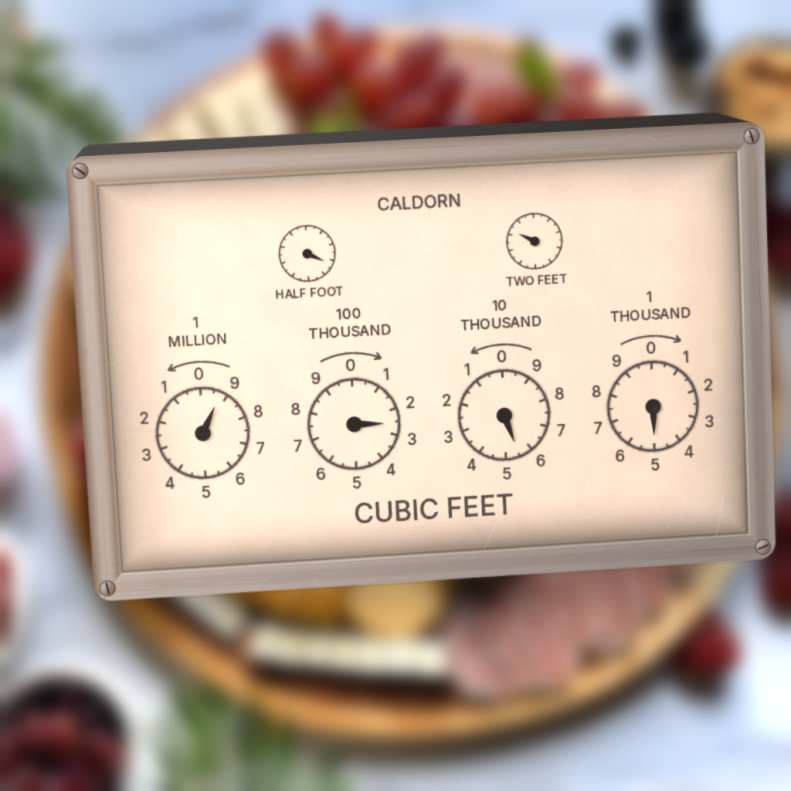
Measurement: 925500,ft³
